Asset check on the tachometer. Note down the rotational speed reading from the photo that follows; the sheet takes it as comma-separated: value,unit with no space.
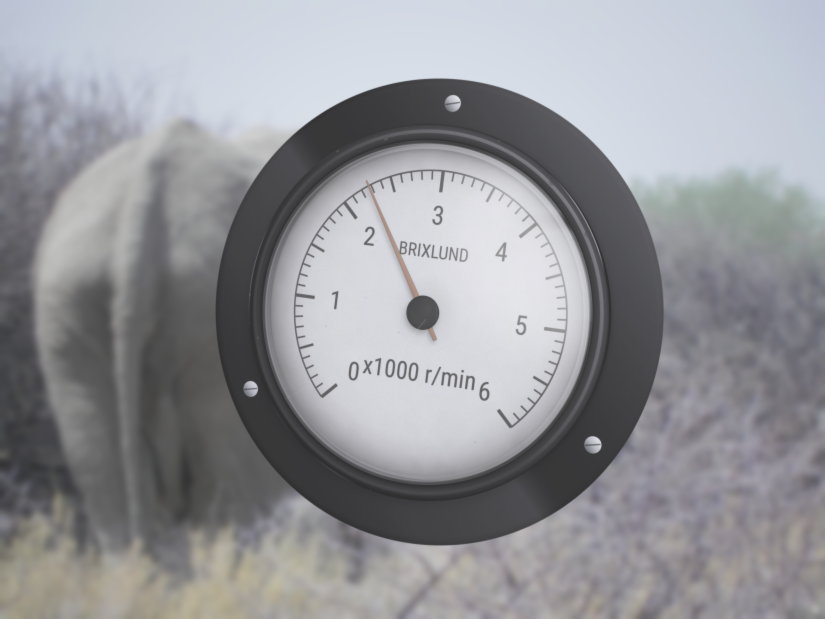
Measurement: 2300,rpm
